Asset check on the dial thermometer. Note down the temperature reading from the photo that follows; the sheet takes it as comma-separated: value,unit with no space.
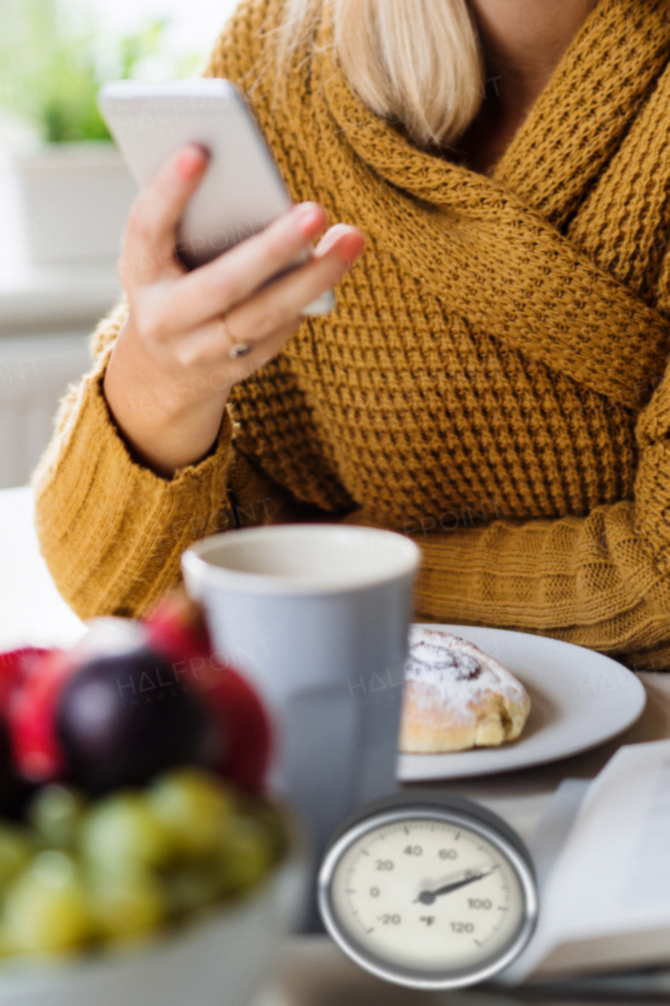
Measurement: 80,°F
